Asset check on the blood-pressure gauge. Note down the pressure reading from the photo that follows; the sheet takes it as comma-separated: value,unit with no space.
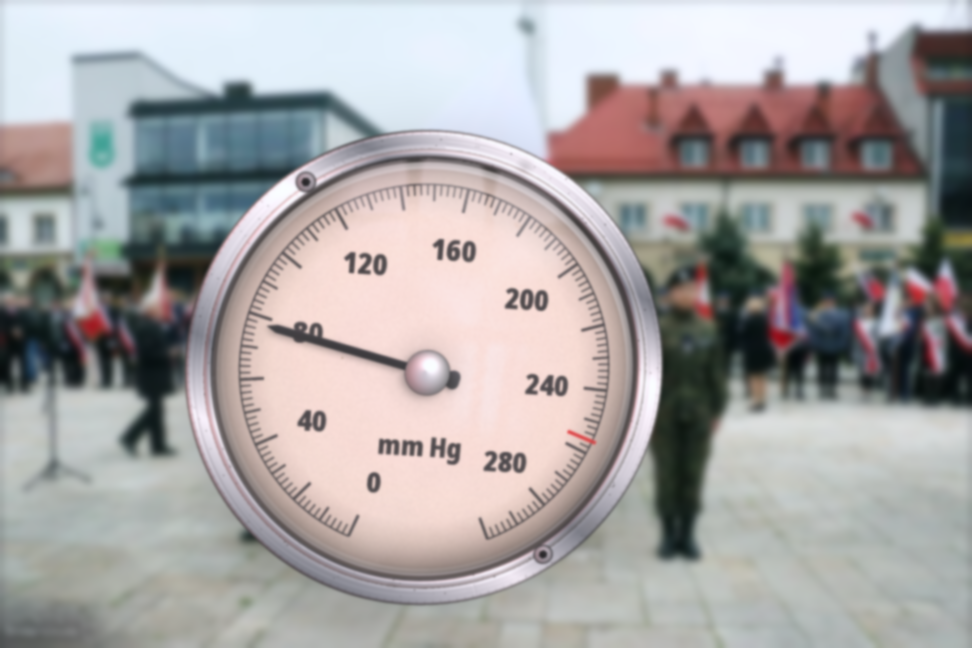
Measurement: 78,mmHg
